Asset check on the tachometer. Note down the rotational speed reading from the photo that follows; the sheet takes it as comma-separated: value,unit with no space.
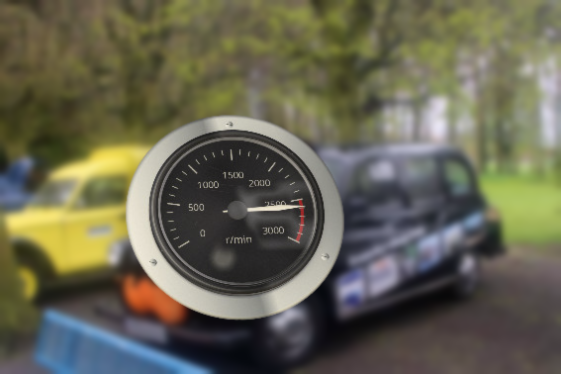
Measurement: 2600,rpm
